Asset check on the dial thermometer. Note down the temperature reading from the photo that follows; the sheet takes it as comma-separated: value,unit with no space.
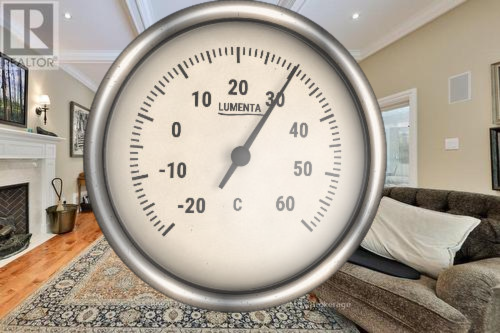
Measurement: 30,°C
